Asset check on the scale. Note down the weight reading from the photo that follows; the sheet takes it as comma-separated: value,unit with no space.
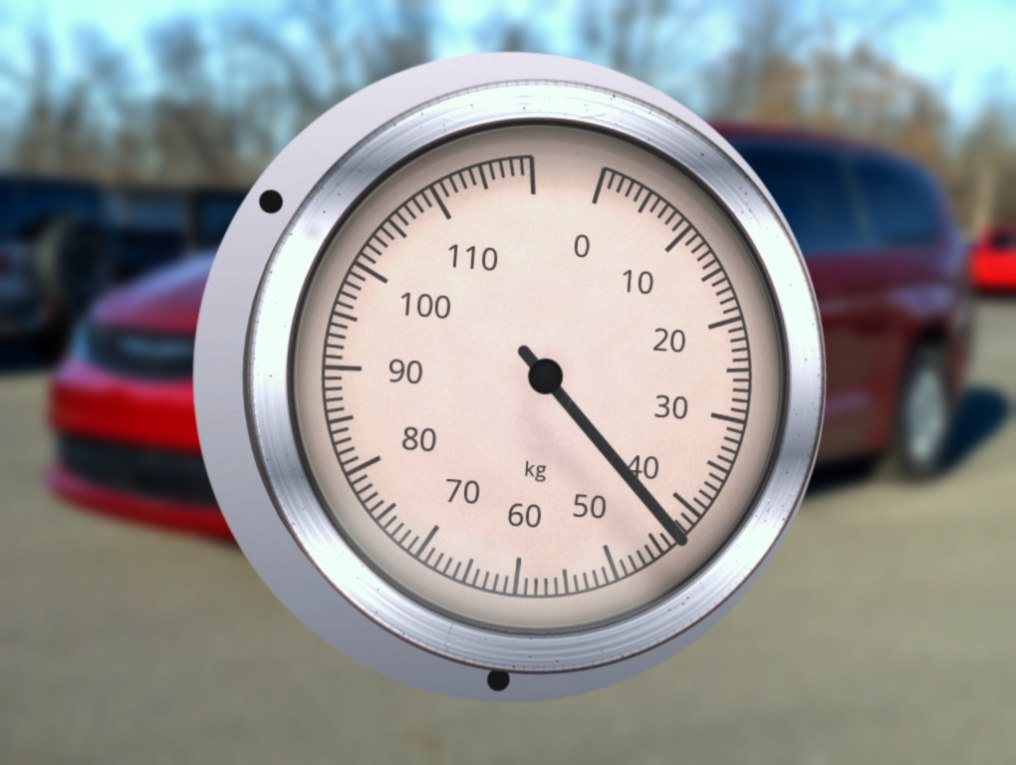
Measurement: 43,kg
